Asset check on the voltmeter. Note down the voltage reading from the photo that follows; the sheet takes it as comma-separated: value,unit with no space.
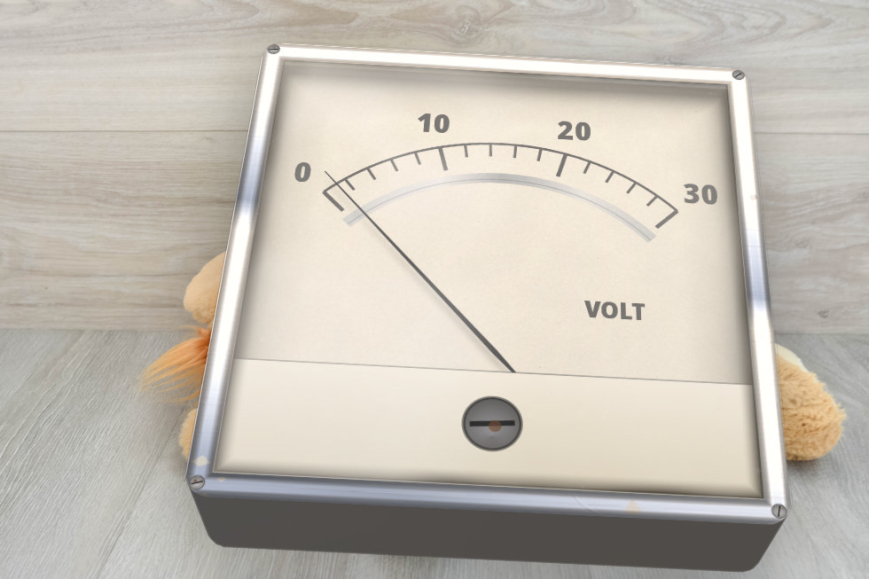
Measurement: 1,V
